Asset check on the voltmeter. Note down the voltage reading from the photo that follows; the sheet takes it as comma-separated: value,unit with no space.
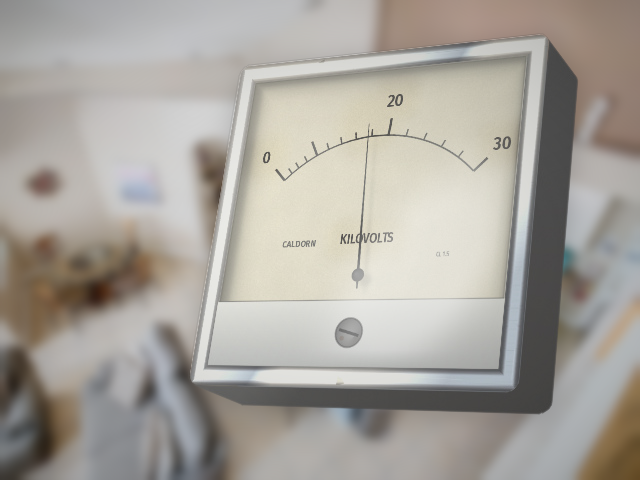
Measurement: 18,kV
